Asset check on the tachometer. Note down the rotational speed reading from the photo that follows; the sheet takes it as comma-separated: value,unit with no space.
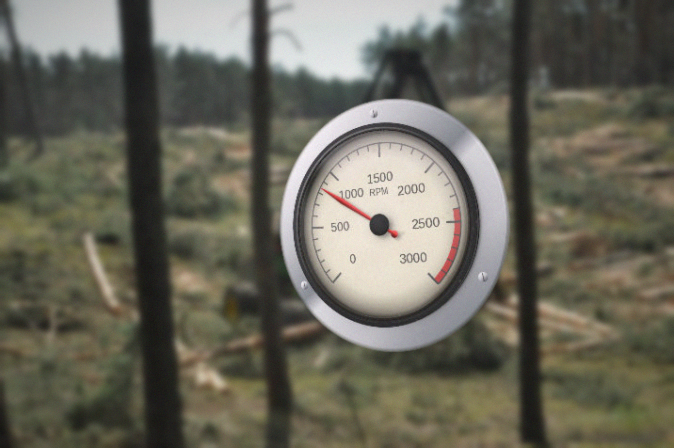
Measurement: 850,rpm
